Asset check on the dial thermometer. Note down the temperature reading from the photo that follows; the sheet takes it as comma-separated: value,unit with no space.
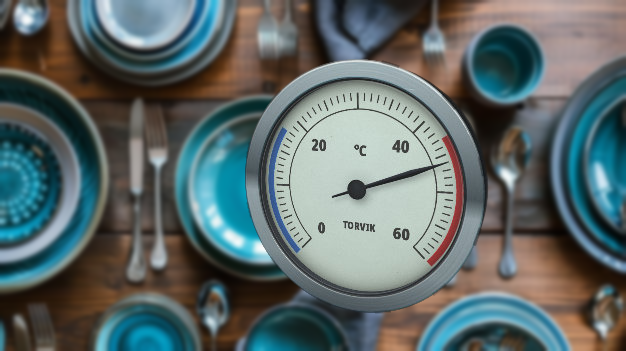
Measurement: 46,°C
